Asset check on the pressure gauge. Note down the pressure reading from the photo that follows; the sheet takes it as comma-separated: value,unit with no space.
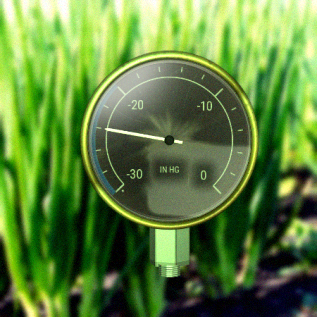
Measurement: -24,inHg
